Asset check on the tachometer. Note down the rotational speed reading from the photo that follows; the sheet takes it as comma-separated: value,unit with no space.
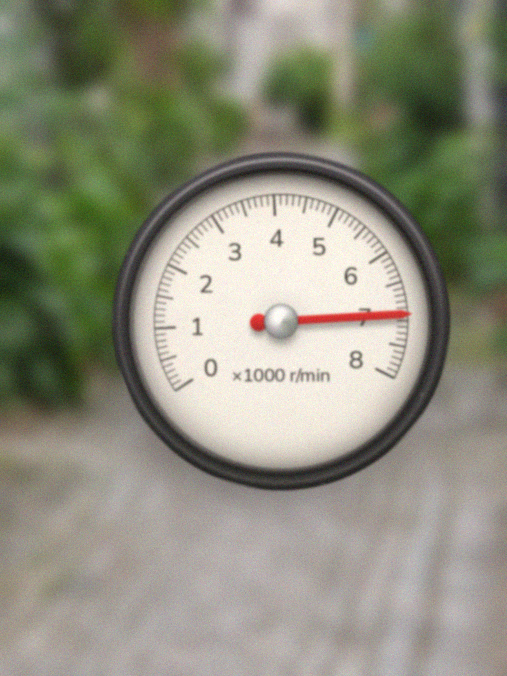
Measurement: 7000,rpm
